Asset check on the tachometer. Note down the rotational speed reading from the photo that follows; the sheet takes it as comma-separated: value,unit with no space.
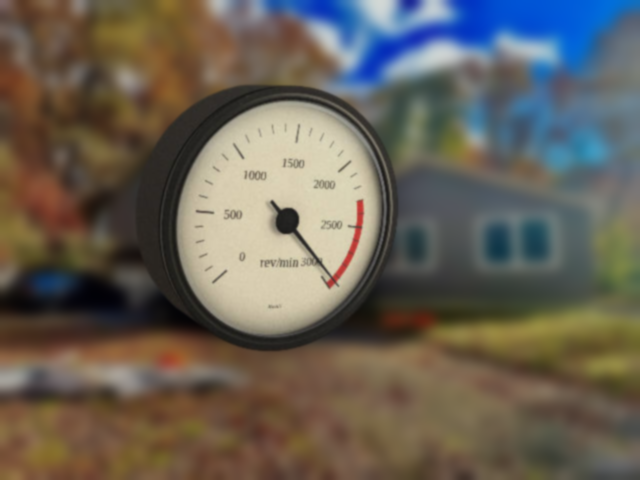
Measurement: 2950,rpm
